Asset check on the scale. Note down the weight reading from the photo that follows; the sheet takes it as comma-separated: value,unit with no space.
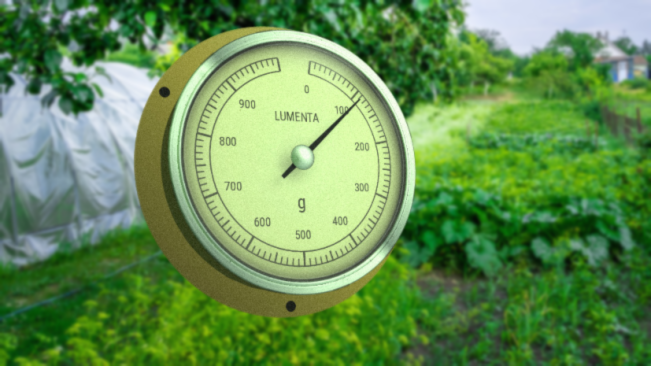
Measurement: 110,g
